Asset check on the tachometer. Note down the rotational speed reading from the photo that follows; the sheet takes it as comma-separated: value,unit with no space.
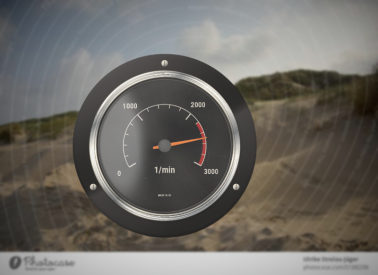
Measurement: 2500,rpm
